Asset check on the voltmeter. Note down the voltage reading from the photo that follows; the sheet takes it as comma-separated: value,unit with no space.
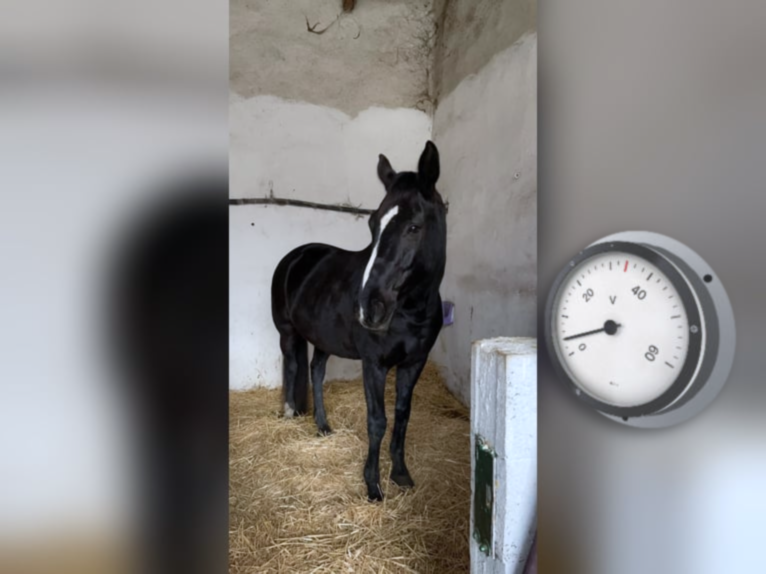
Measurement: 4,V
